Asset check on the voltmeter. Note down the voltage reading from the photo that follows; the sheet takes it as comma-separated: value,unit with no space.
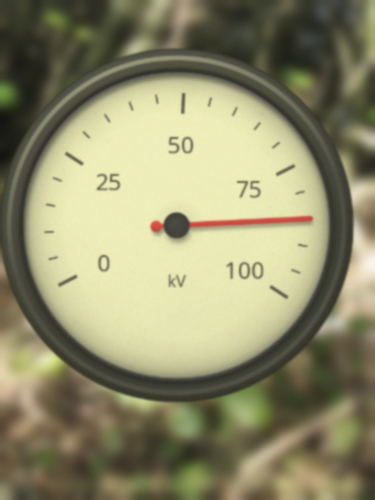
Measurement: 85,kV
